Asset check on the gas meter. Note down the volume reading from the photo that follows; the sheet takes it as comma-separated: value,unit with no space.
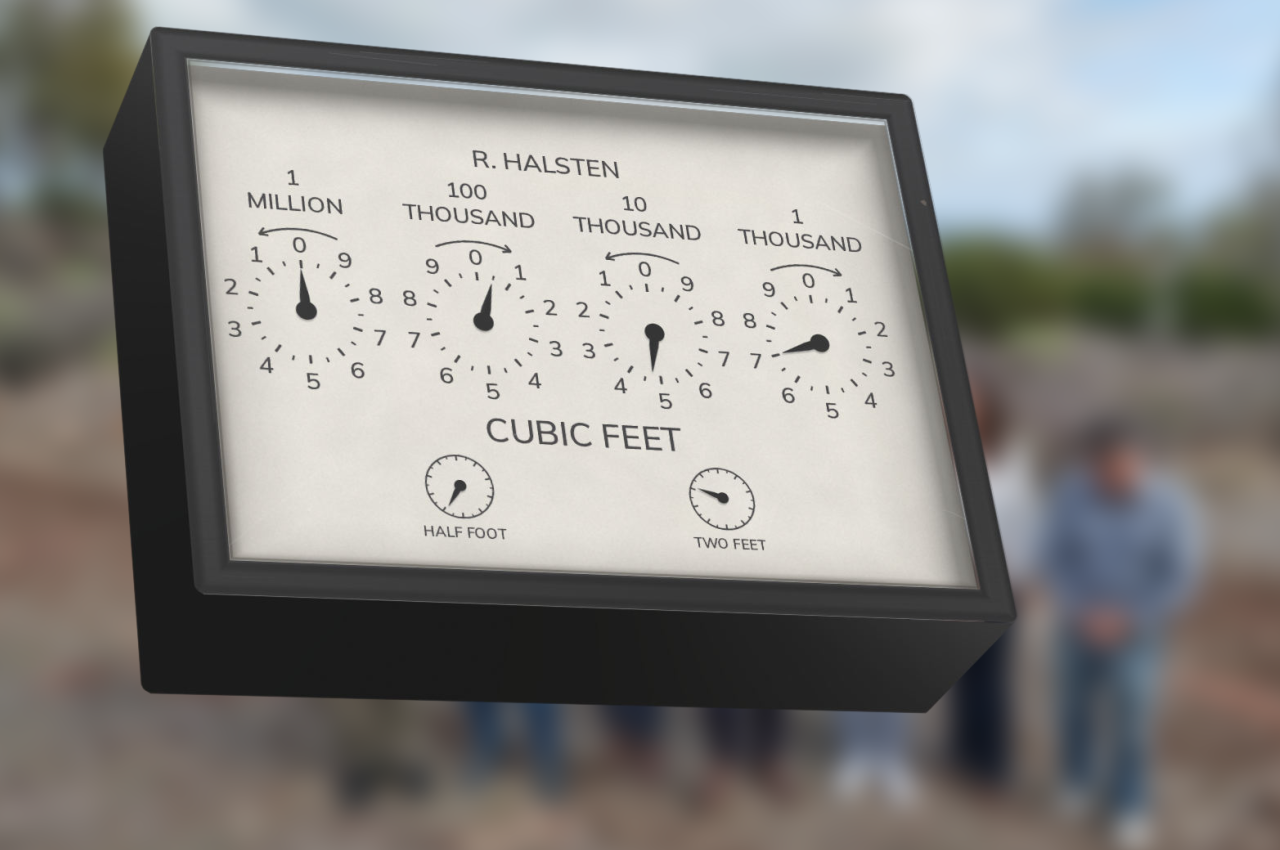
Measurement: 4700,ft³
